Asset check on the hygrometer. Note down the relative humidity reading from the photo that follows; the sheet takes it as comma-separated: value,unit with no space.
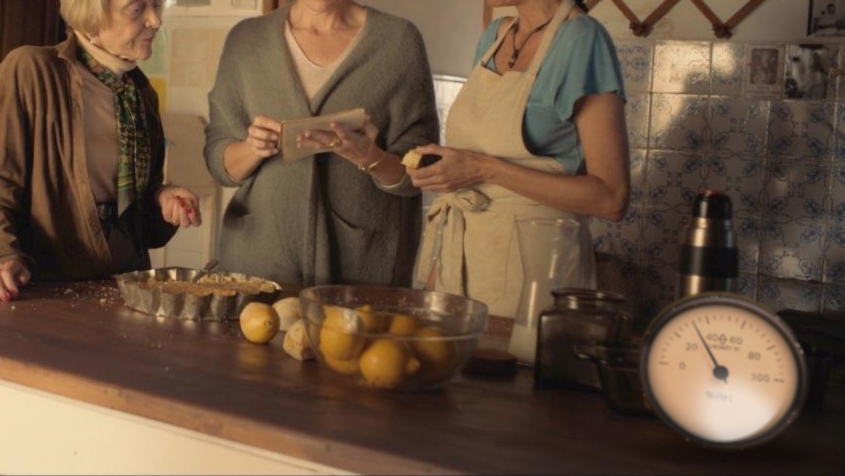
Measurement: 32,%
